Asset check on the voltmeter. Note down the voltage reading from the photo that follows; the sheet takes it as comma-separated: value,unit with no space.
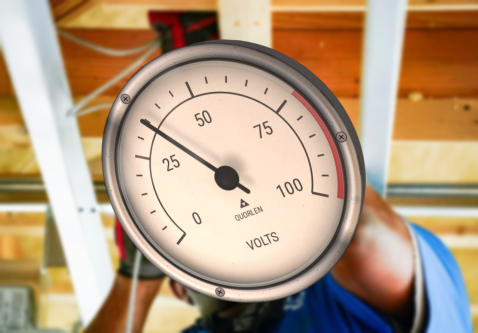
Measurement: 35,V
